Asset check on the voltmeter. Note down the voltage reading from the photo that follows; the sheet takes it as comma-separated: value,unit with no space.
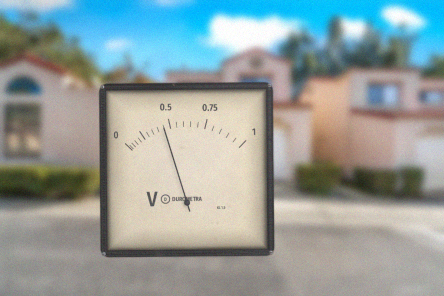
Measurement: 0.45,V
